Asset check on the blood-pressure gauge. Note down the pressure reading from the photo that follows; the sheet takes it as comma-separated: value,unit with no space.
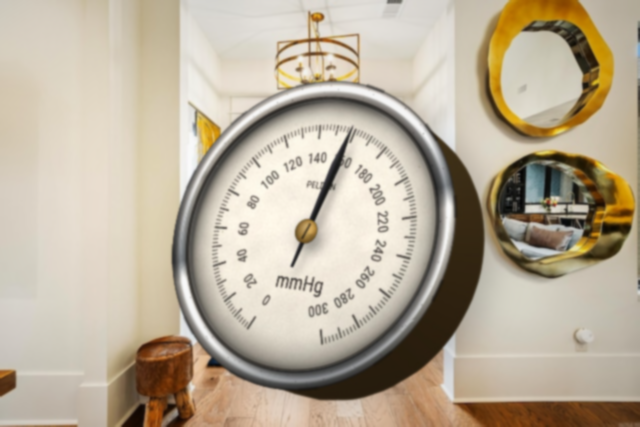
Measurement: 160,mmHg
